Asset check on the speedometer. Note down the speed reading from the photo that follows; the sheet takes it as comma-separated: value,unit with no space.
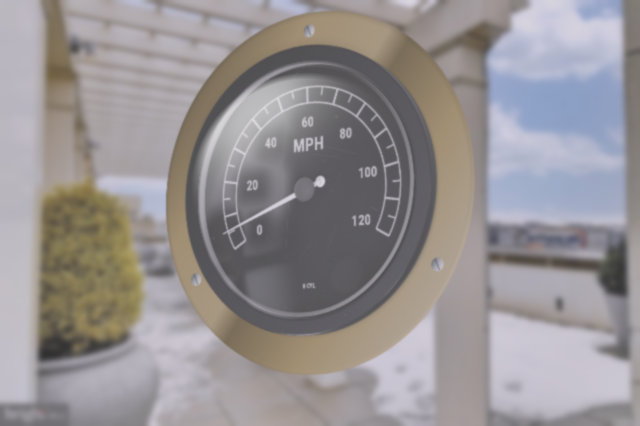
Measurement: 5,mph
